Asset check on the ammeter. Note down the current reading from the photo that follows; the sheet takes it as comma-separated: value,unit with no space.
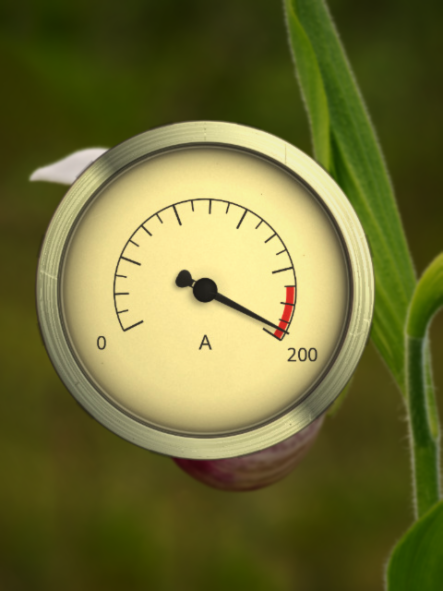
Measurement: 195,A
